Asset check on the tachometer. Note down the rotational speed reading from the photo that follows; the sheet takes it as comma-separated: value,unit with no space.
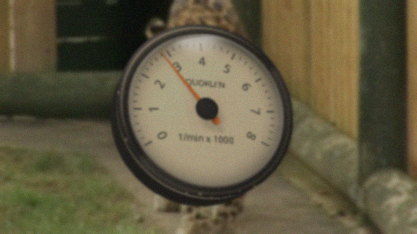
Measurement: 2800,rpm
